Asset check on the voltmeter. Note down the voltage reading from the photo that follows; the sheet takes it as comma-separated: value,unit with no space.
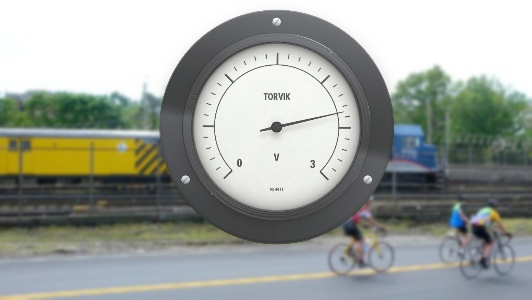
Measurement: 2.35,V
